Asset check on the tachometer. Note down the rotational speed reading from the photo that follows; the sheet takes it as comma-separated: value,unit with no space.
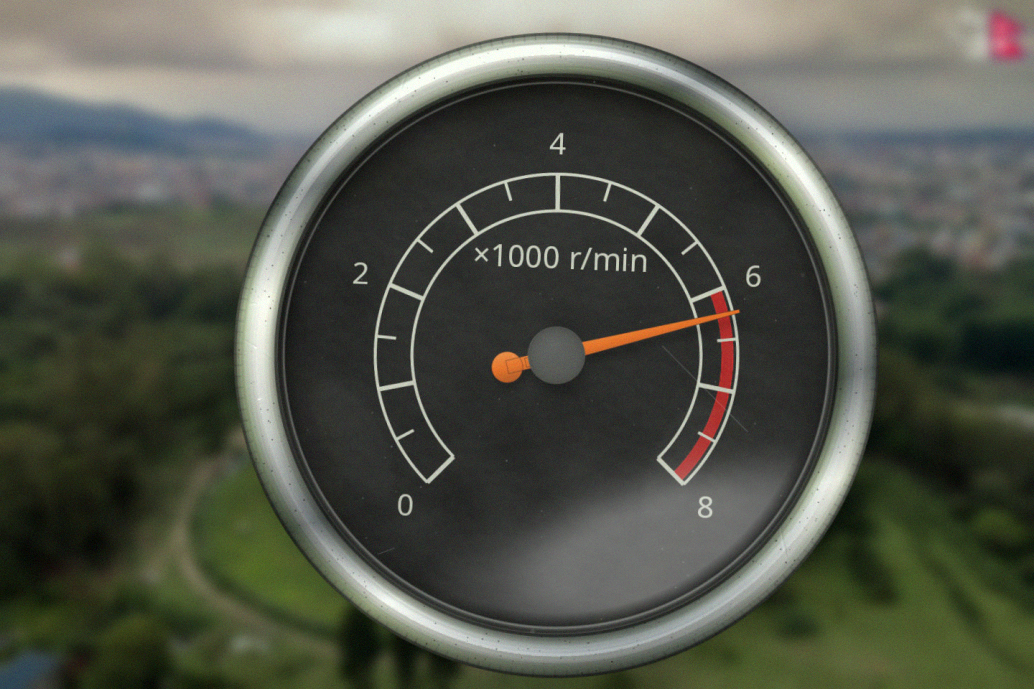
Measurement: 6250,rpm
